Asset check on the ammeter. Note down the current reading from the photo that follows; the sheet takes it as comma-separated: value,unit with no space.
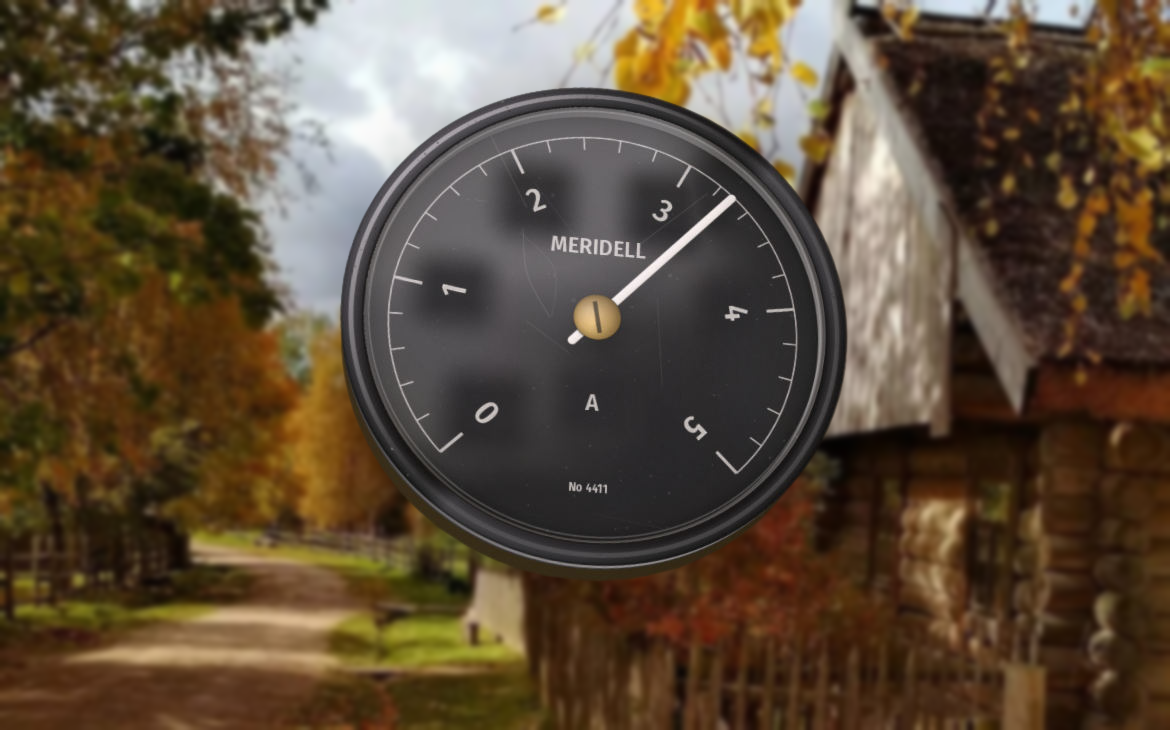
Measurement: 3.3,A
